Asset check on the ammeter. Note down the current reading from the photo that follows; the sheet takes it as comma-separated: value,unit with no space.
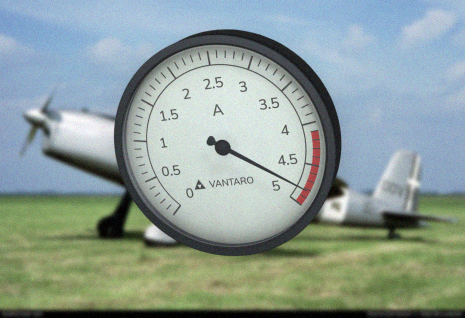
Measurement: 4.8,A
